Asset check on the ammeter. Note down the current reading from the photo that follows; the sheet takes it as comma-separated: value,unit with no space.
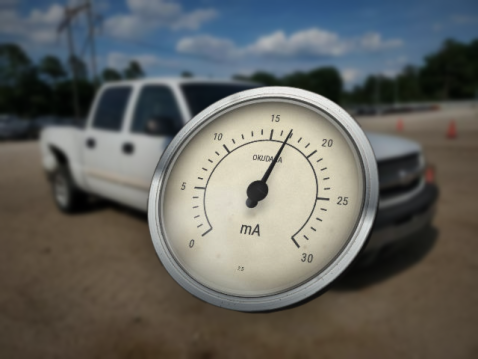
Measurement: 17,mA
